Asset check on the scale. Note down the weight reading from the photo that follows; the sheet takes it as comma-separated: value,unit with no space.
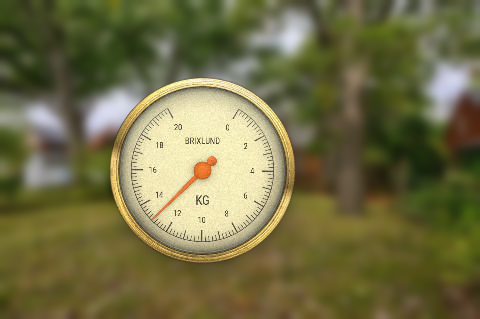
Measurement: 13,kg
